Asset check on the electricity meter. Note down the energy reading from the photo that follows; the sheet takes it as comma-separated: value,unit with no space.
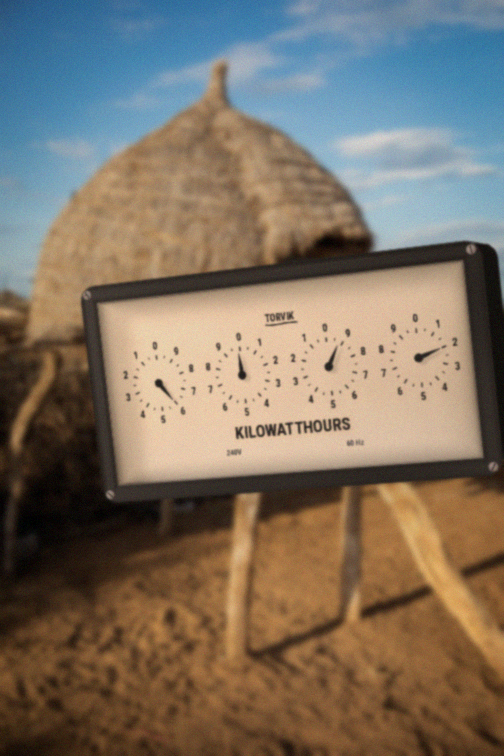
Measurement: 5992,kWh
